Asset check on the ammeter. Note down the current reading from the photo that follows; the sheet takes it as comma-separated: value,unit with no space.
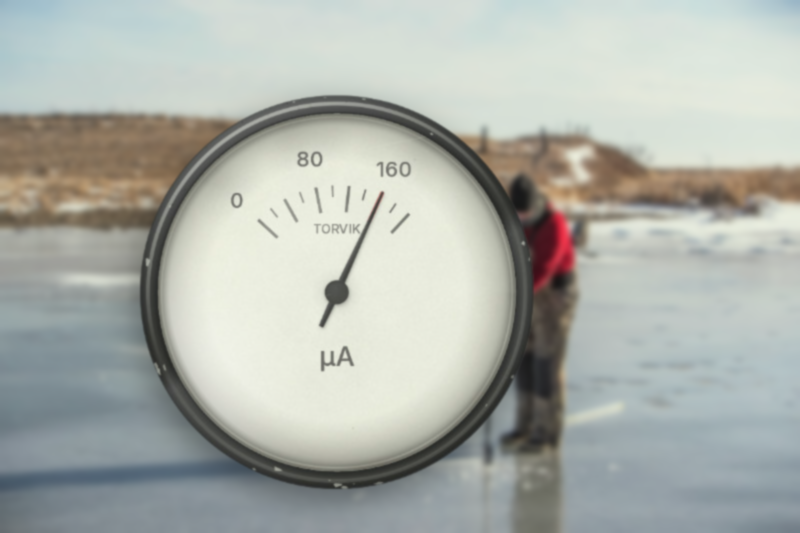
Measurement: 160,µA
